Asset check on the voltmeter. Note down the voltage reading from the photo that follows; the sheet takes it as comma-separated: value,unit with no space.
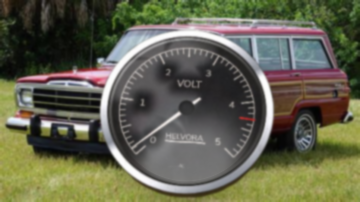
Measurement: 0.1,V
